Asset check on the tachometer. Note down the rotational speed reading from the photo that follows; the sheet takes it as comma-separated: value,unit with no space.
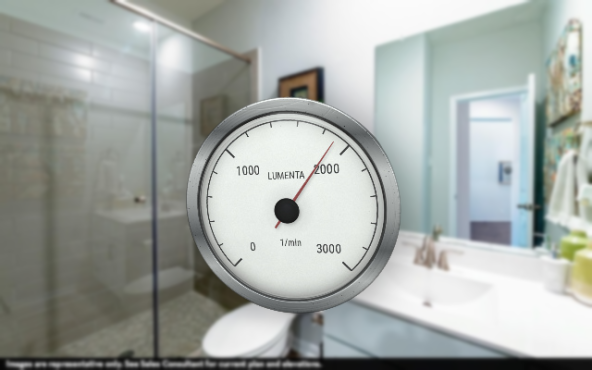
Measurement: 1900,rpm
